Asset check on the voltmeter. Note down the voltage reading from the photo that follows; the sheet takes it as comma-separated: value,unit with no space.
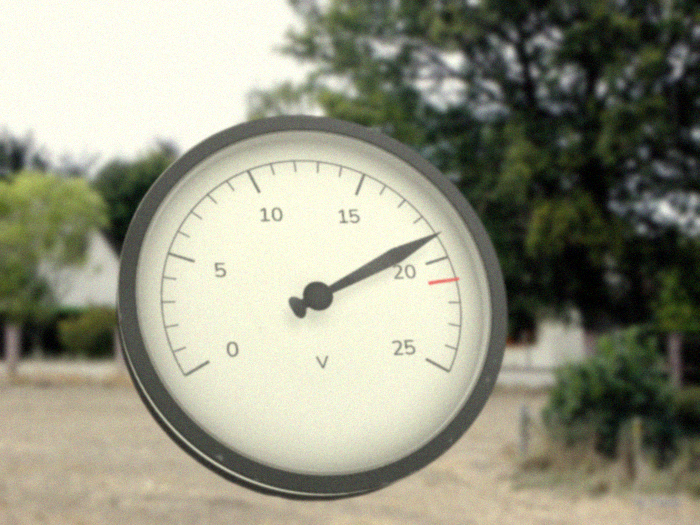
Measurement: 19,V
